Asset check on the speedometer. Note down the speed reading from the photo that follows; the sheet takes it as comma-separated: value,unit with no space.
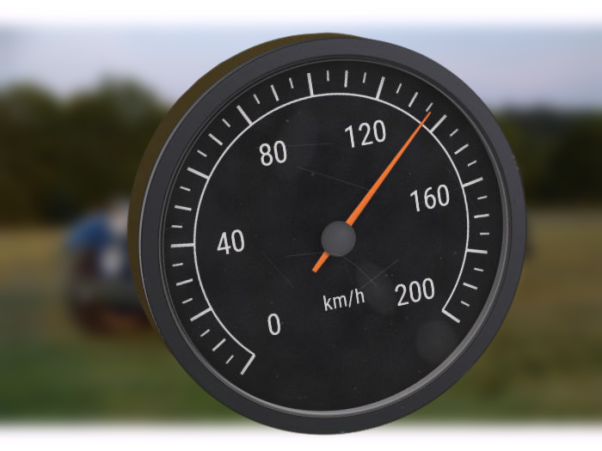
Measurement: 135,km/h
